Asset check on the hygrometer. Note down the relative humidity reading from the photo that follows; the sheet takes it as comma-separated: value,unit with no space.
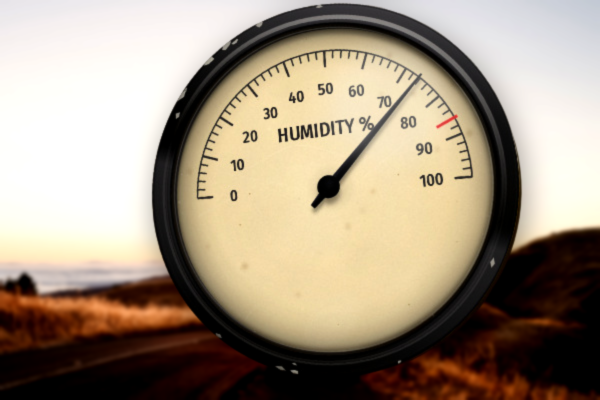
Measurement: 74,%
